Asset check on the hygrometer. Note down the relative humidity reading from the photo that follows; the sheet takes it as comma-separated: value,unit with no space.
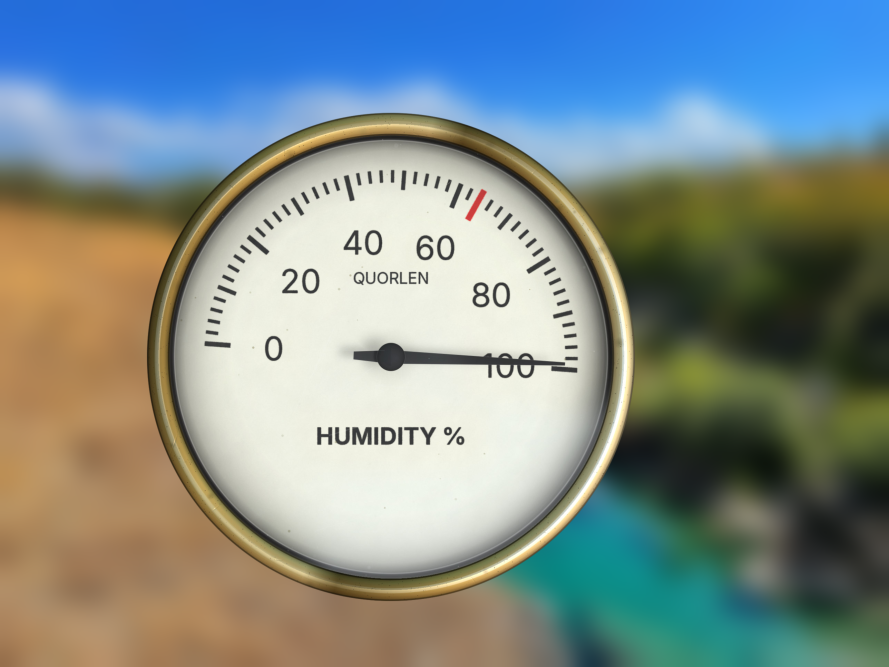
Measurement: 99,%
